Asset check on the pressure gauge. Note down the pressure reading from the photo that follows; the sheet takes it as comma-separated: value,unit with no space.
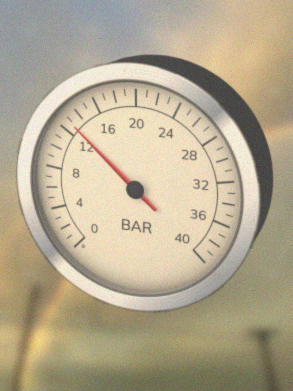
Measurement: 13,bar
